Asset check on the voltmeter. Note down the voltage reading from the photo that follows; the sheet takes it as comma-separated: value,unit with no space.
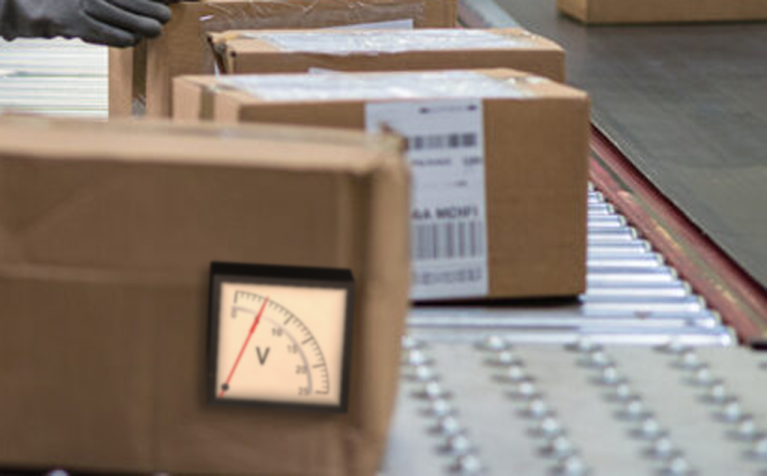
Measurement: 5,V
